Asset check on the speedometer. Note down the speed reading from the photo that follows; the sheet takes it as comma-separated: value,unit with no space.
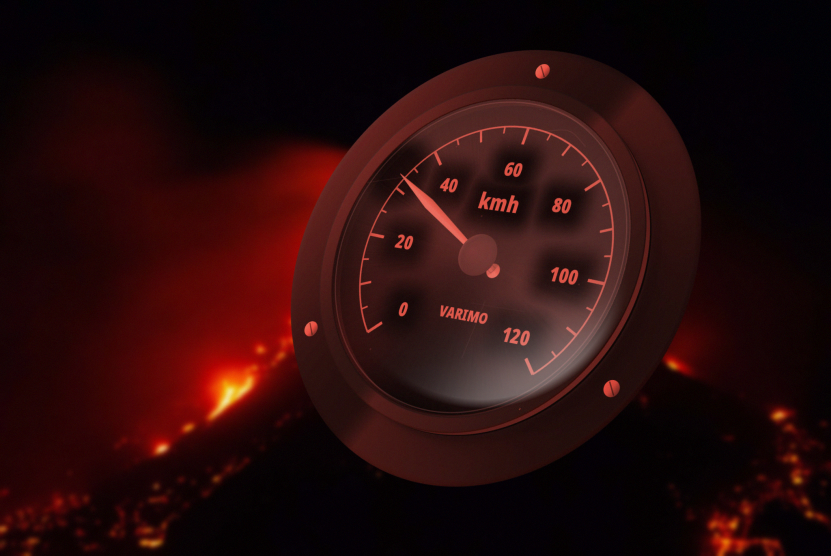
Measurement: 32.5,km/h
